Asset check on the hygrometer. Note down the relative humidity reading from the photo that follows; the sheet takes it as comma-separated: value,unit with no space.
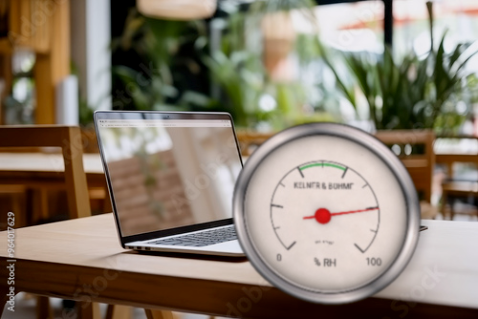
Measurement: 80,%
